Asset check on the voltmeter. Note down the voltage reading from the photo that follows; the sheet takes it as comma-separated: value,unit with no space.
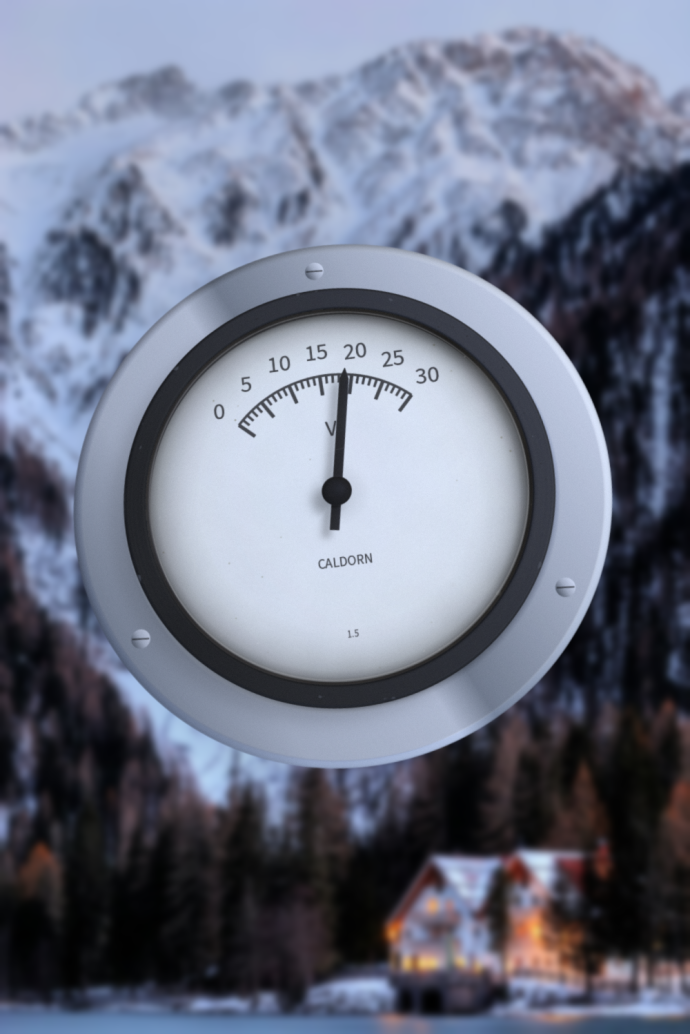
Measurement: 19,V
